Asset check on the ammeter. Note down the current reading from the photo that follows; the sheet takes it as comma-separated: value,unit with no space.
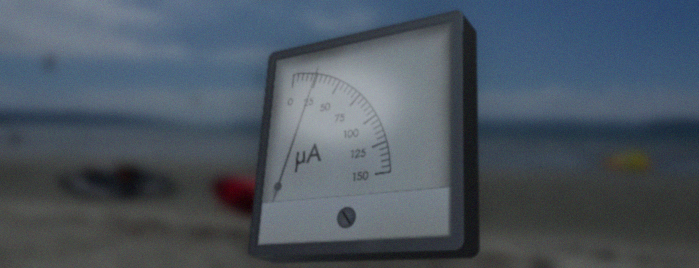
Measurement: 25,µA
